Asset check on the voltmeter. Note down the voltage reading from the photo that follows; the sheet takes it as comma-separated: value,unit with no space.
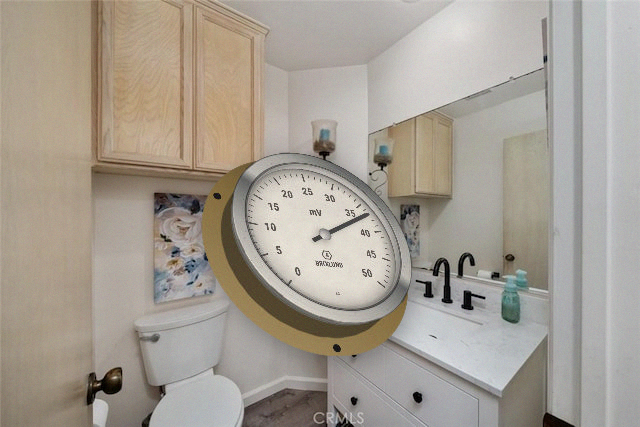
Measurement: 37,mV
